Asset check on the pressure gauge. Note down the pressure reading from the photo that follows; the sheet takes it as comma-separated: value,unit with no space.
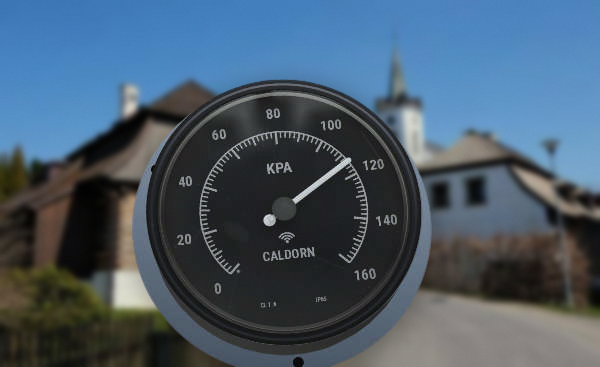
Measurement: 114,kPa
